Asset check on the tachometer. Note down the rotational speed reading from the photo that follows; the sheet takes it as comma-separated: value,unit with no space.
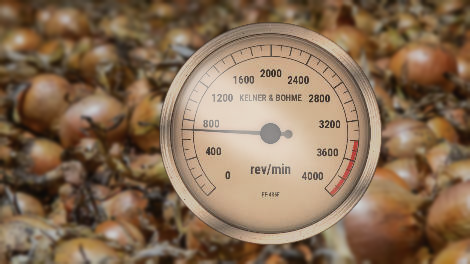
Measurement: 700,rpm
